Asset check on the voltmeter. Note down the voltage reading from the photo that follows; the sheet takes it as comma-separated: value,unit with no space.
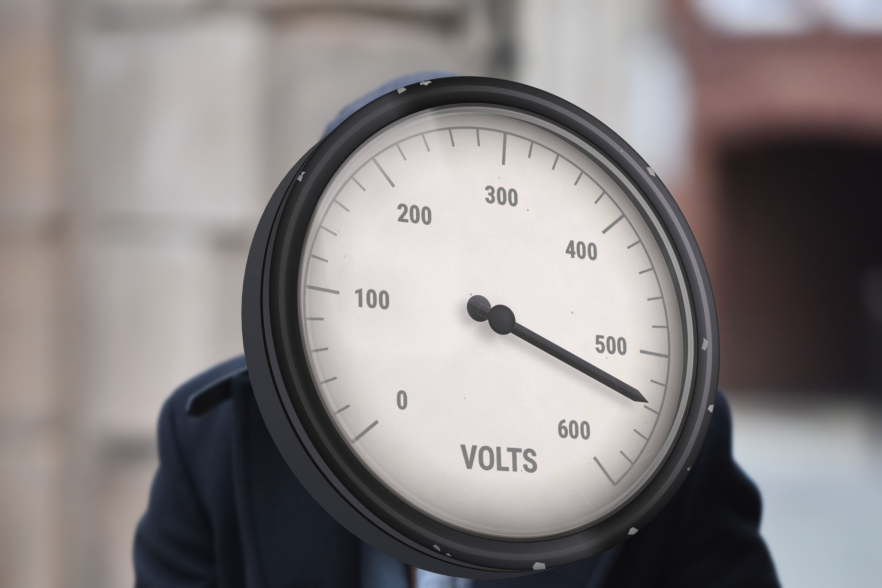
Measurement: 540,V
